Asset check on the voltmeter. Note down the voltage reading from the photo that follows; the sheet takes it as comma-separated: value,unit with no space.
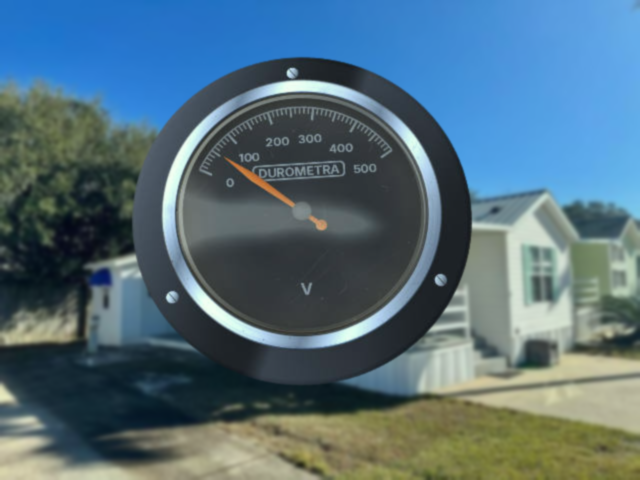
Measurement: 50,V
